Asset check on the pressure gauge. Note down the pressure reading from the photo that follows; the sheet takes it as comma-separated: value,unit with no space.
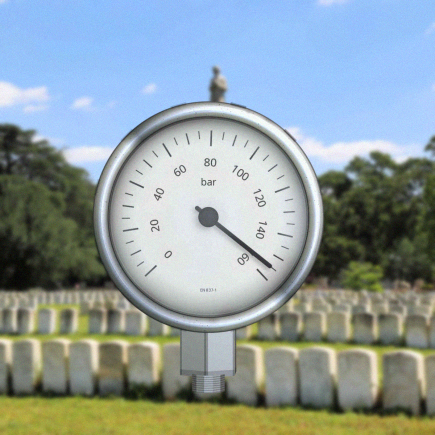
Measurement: 155,bar
